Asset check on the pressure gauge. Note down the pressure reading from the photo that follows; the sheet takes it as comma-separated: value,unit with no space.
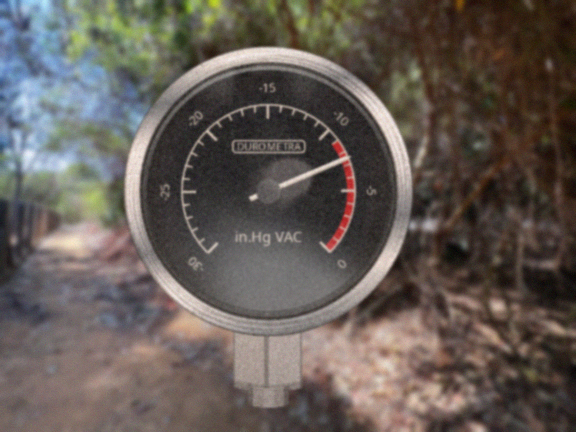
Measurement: -7.5,inHg
